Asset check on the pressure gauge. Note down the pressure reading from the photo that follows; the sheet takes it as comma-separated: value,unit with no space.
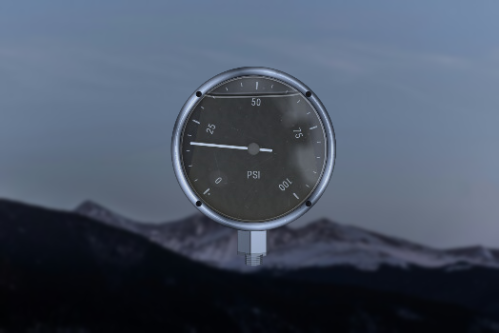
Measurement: 17.5,psi
